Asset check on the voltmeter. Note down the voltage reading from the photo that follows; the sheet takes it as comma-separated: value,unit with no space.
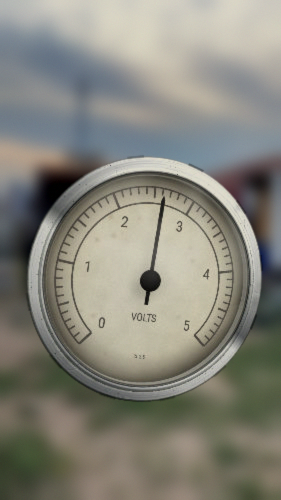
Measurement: 2.6,V
